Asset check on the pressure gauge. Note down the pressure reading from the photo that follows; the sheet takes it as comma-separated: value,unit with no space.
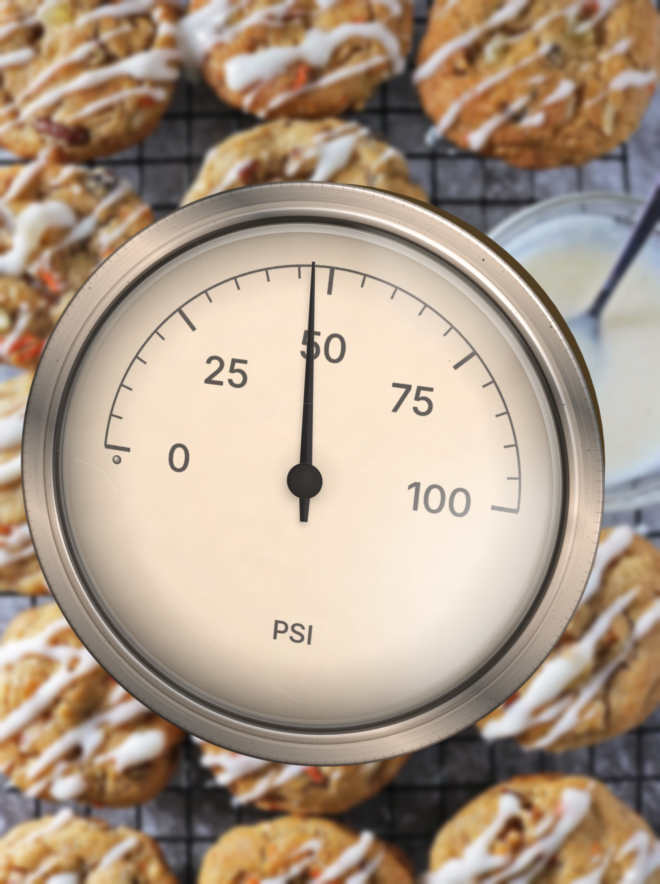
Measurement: 47.5,psi
